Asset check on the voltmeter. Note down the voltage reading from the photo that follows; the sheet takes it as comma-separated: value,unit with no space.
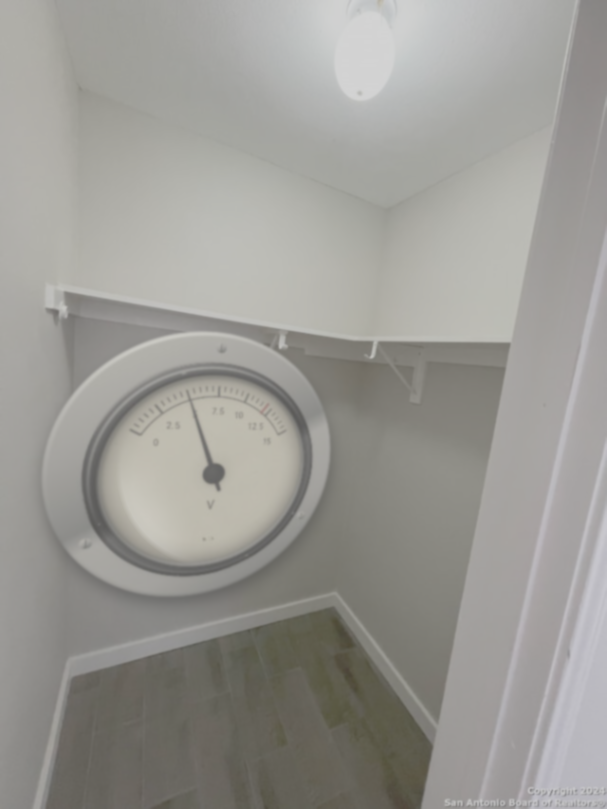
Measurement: 5,V
